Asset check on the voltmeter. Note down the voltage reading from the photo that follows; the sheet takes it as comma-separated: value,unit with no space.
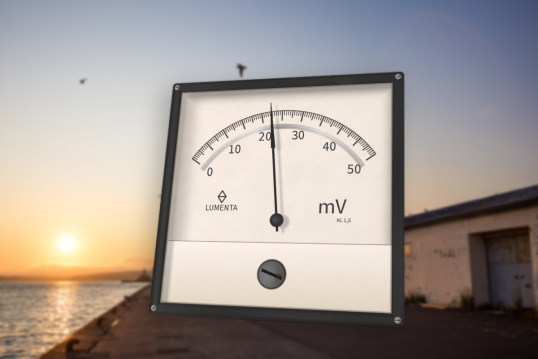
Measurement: 22.5,mV
